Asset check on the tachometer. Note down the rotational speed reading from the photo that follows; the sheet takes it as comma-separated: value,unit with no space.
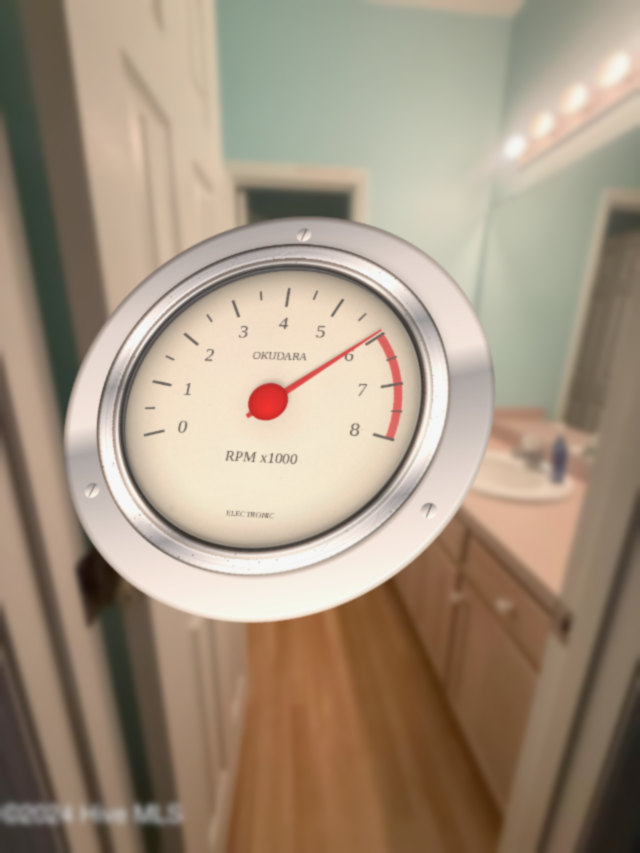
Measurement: 6000,rpm
